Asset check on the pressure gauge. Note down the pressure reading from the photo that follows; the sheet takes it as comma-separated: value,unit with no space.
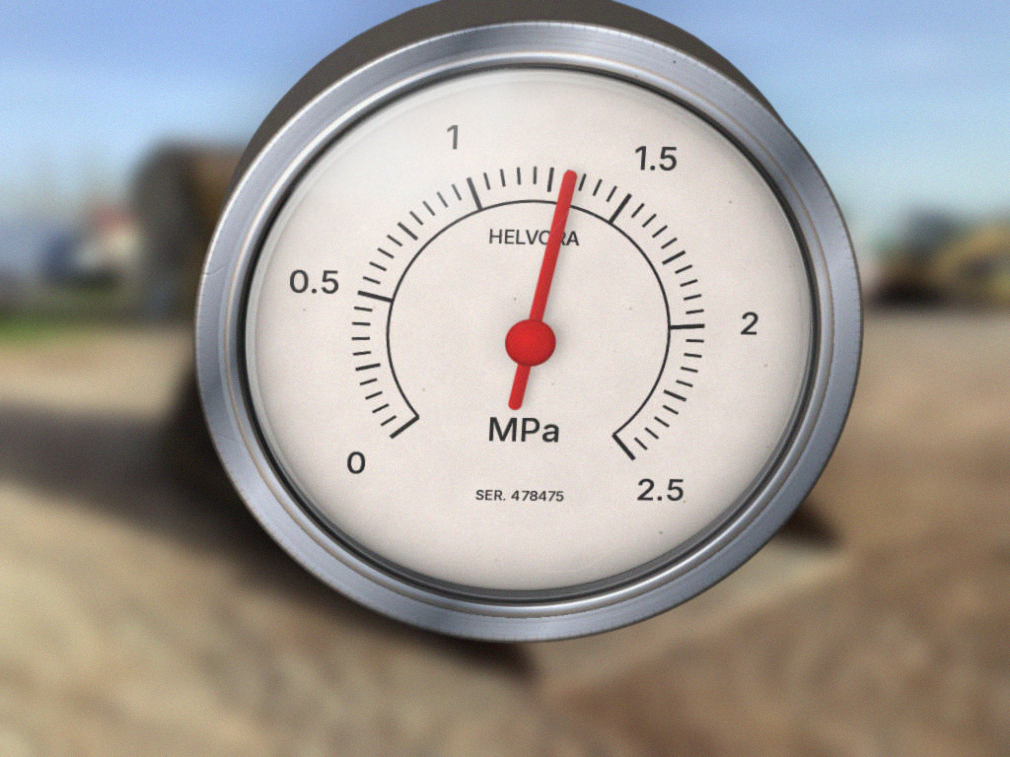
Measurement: 1.3,MPa
